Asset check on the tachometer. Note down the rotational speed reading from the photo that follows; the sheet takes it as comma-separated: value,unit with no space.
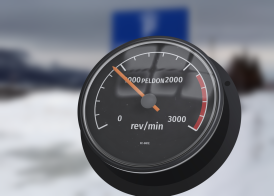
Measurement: 900,rpm
